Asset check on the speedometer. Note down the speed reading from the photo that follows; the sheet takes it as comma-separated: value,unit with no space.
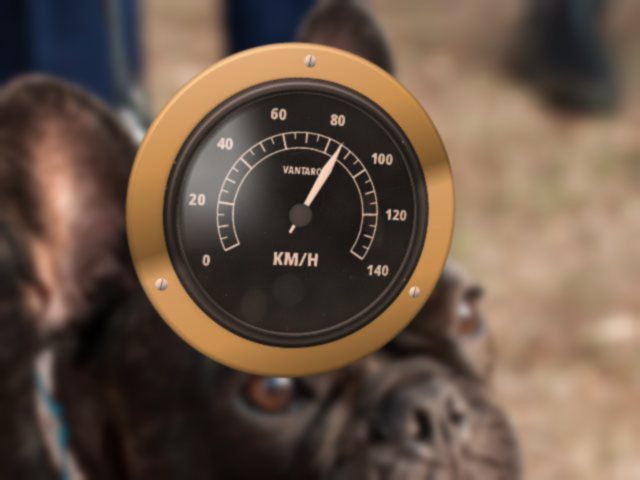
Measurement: 85,km/h
